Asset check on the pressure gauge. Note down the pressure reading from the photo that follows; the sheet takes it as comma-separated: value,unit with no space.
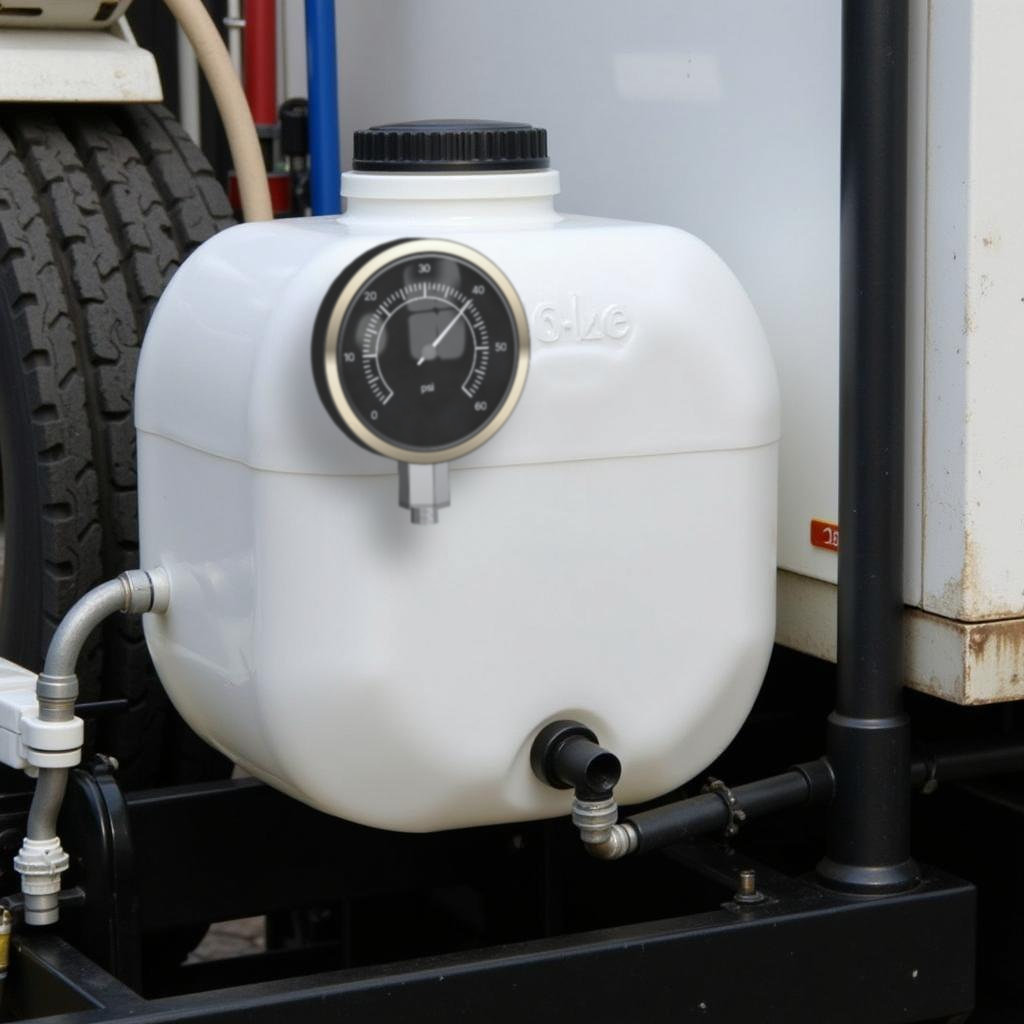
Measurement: 40,psi
